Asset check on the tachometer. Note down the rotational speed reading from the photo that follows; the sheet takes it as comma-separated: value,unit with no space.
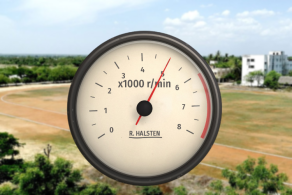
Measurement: 5000,rpm
